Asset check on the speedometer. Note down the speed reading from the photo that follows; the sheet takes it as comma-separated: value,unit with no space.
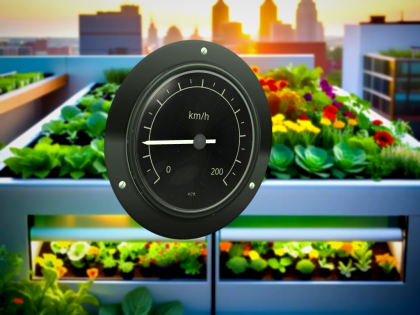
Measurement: 30,km/h
